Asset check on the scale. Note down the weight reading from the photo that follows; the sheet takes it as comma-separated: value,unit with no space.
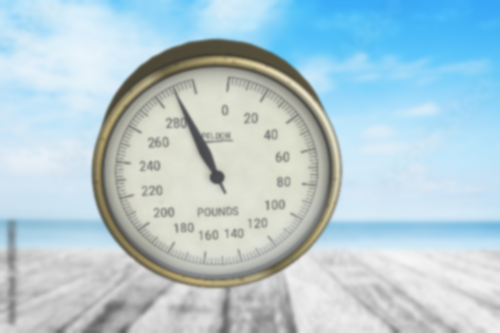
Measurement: 290,lb
